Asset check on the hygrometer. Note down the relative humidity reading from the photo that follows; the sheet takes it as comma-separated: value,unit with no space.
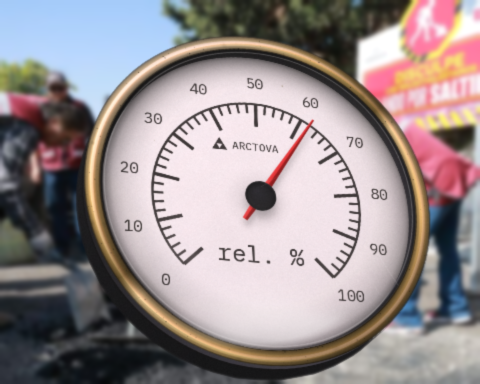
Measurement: 62,%
